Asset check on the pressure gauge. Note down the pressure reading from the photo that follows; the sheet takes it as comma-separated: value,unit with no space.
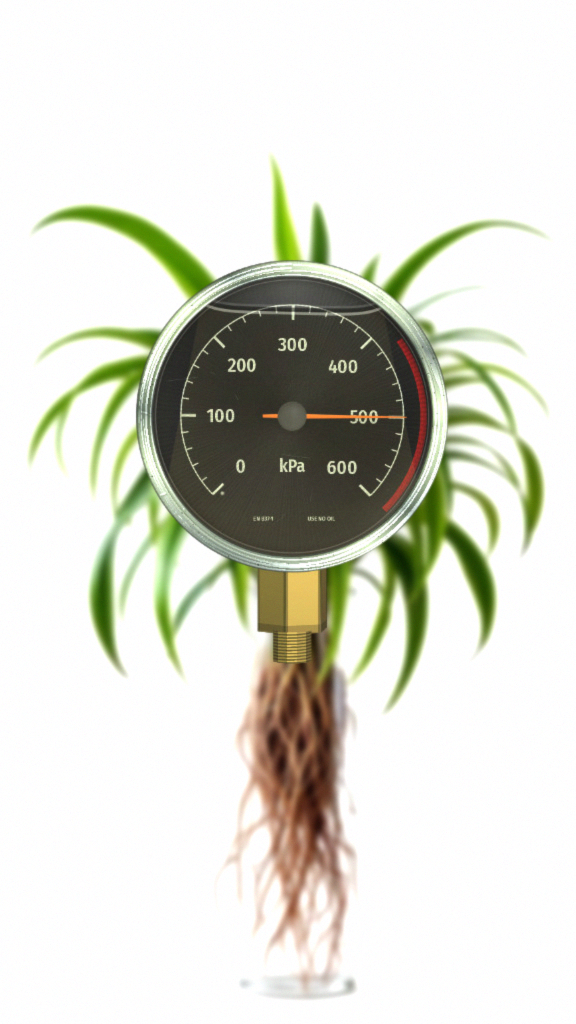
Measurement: 500,kPa
